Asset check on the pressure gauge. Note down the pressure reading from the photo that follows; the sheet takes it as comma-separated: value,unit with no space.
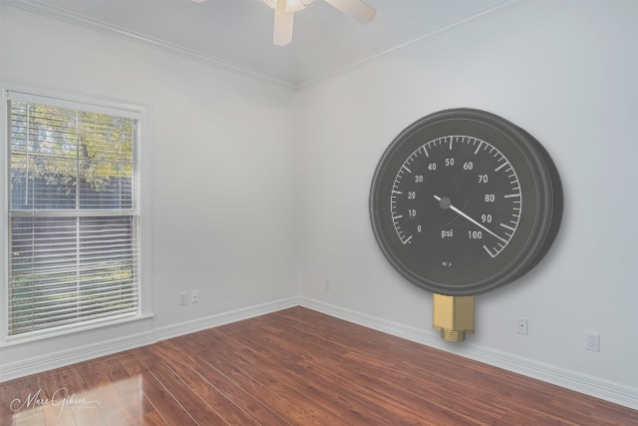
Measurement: 94,psi
